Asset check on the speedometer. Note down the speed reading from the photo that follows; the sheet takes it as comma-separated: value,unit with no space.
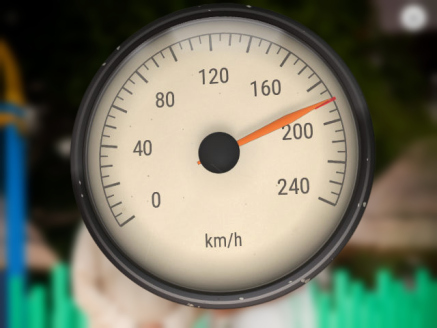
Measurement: 190,km/h
